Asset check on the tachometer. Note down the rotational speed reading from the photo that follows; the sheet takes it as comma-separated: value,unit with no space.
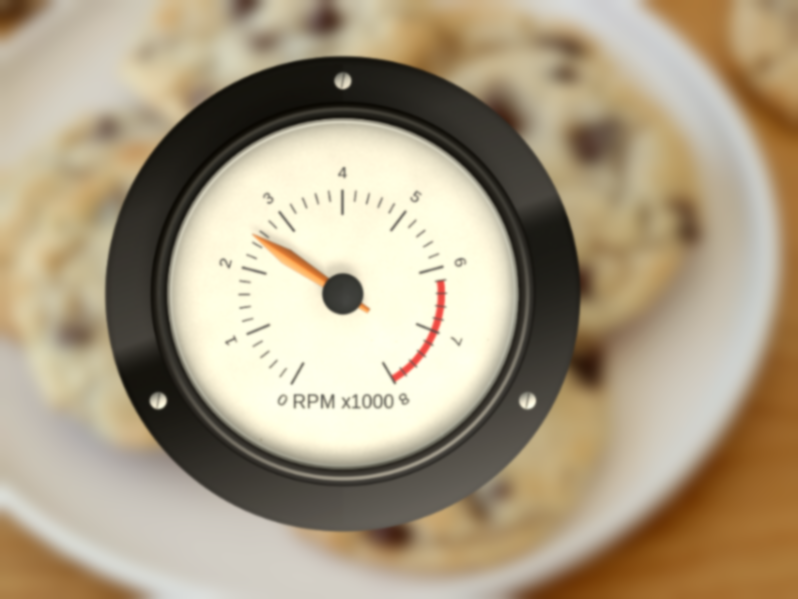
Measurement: 2500,rpm
